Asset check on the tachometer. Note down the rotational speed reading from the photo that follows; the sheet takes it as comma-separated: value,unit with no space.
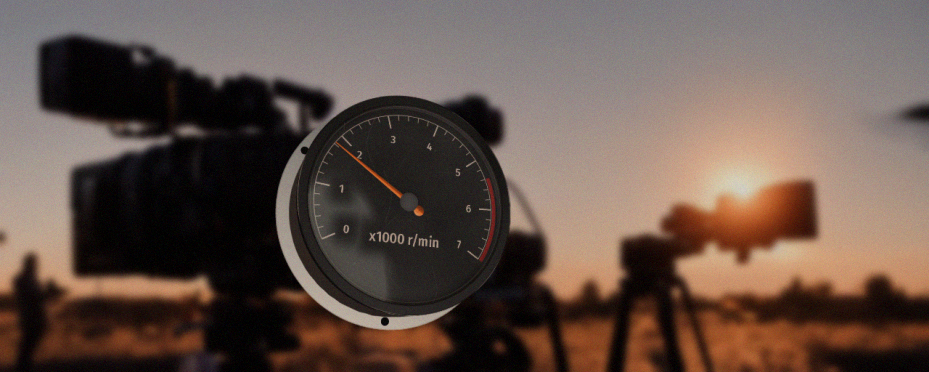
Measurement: 1800,rpm
